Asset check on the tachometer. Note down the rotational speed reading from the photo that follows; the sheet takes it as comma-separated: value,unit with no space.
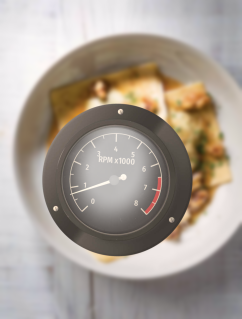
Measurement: 750,rpm
